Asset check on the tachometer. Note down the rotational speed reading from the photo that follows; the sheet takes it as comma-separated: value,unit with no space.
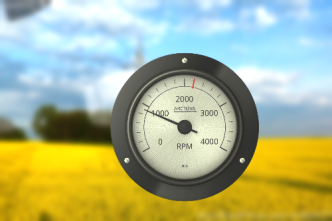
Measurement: 900,rpm
